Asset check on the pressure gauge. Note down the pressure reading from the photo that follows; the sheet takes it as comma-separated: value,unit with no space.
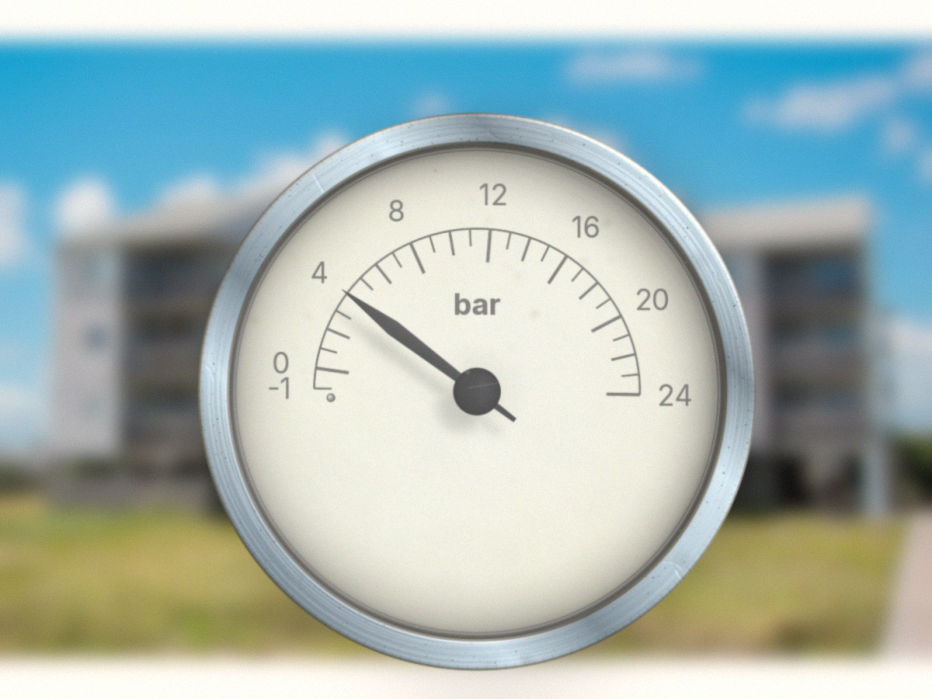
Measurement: 4,bar
